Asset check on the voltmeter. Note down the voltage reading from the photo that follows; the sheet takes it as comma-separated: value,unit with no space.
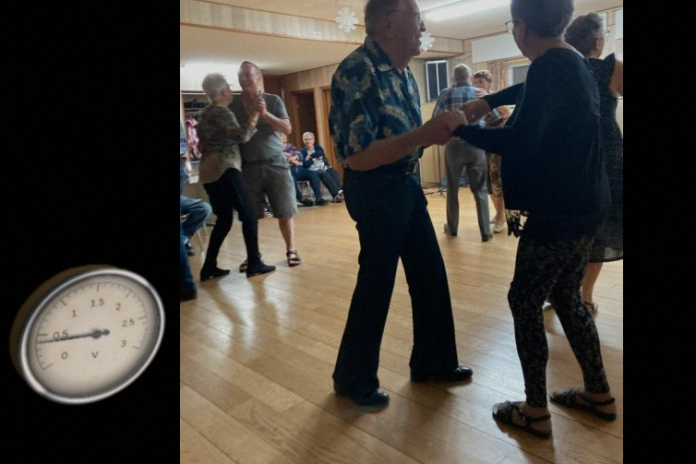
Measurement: 0.4,V
